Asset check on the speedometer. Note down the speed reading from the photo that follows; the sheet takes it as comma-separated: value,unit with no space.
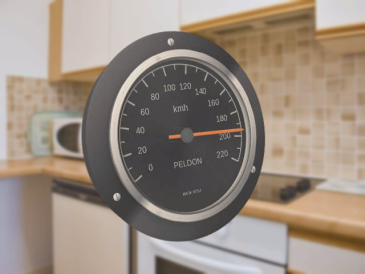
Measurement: 195,km/h
